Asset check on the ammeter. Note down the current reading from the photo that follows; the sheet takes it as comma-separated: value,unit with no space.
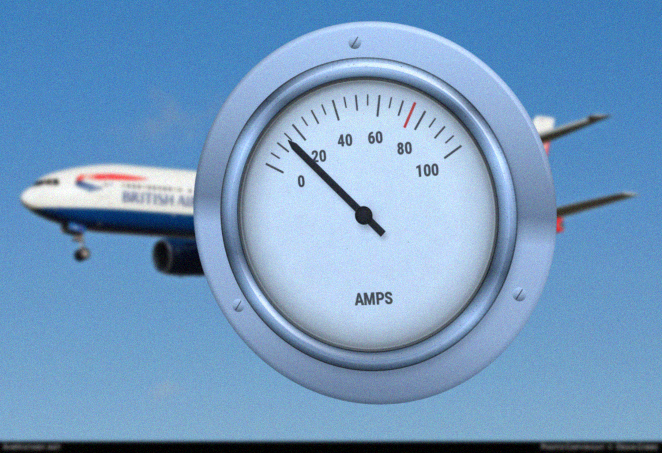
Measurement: 15,A
